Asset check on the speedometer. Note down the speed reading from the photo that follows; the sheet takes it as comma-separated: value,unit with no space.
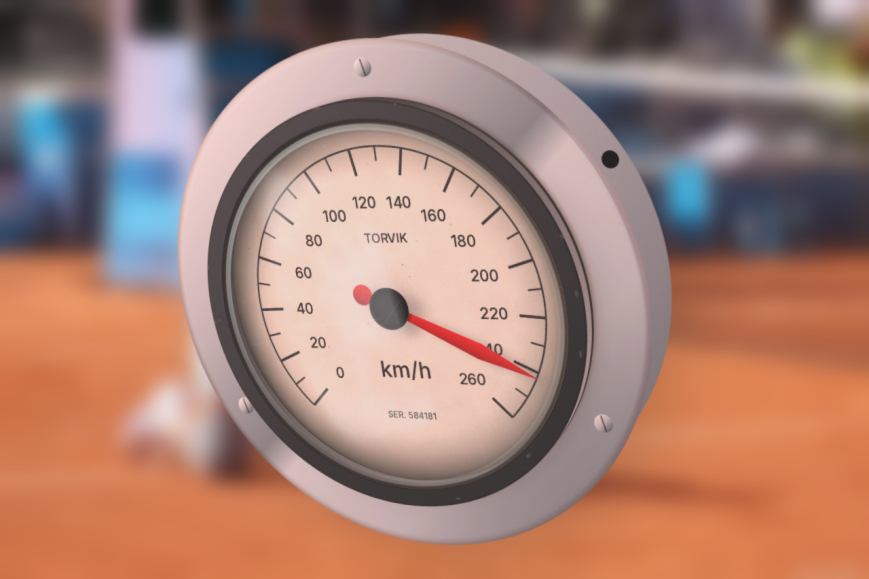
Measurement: 240,km/h
